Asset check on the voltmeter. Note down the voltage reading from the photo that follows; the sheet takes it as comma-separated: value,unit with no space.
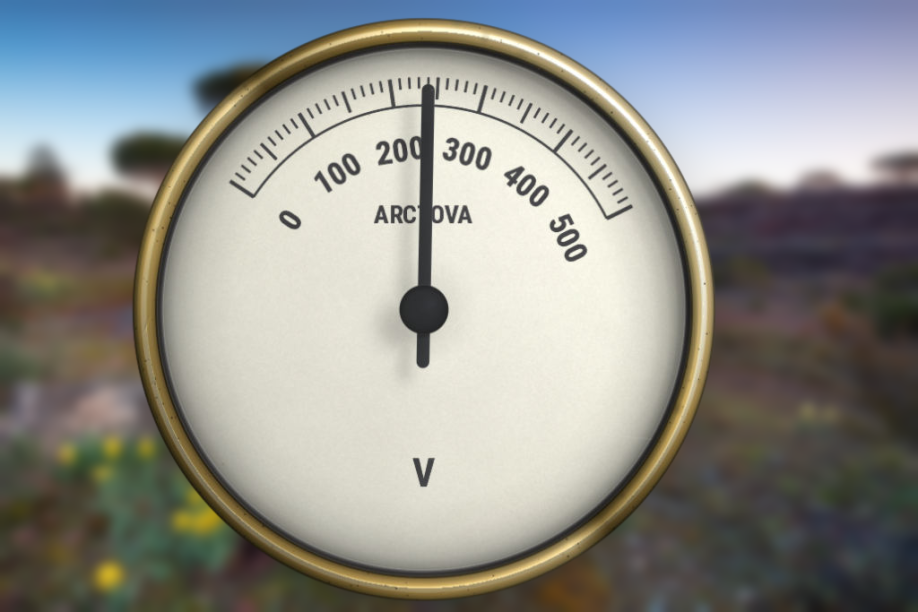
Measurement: 240,V
